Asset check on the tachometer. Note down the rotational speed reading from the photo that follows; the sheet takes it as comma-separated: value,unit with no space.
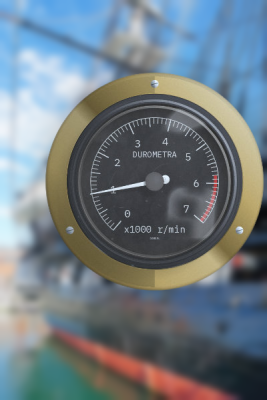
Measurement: 1000,rpm
